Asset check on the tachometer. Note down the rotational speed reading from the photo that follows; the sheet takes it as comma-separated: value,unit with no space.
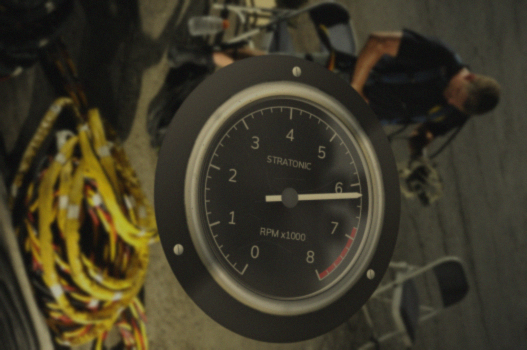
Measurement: 6200,rpm
